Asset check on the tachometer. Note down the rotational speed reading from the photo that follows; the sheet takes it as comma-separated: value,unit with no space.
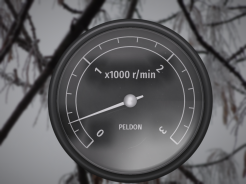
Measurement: 300,rpm
